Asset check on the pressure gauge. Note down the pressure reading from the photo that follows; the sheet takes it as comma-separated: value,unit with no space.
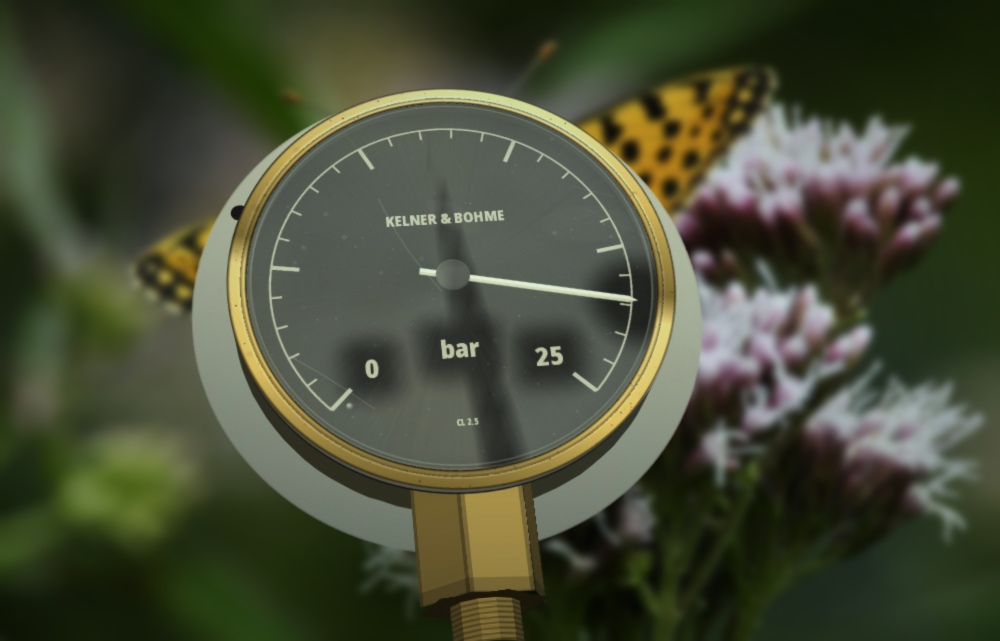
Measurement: 22,bar
